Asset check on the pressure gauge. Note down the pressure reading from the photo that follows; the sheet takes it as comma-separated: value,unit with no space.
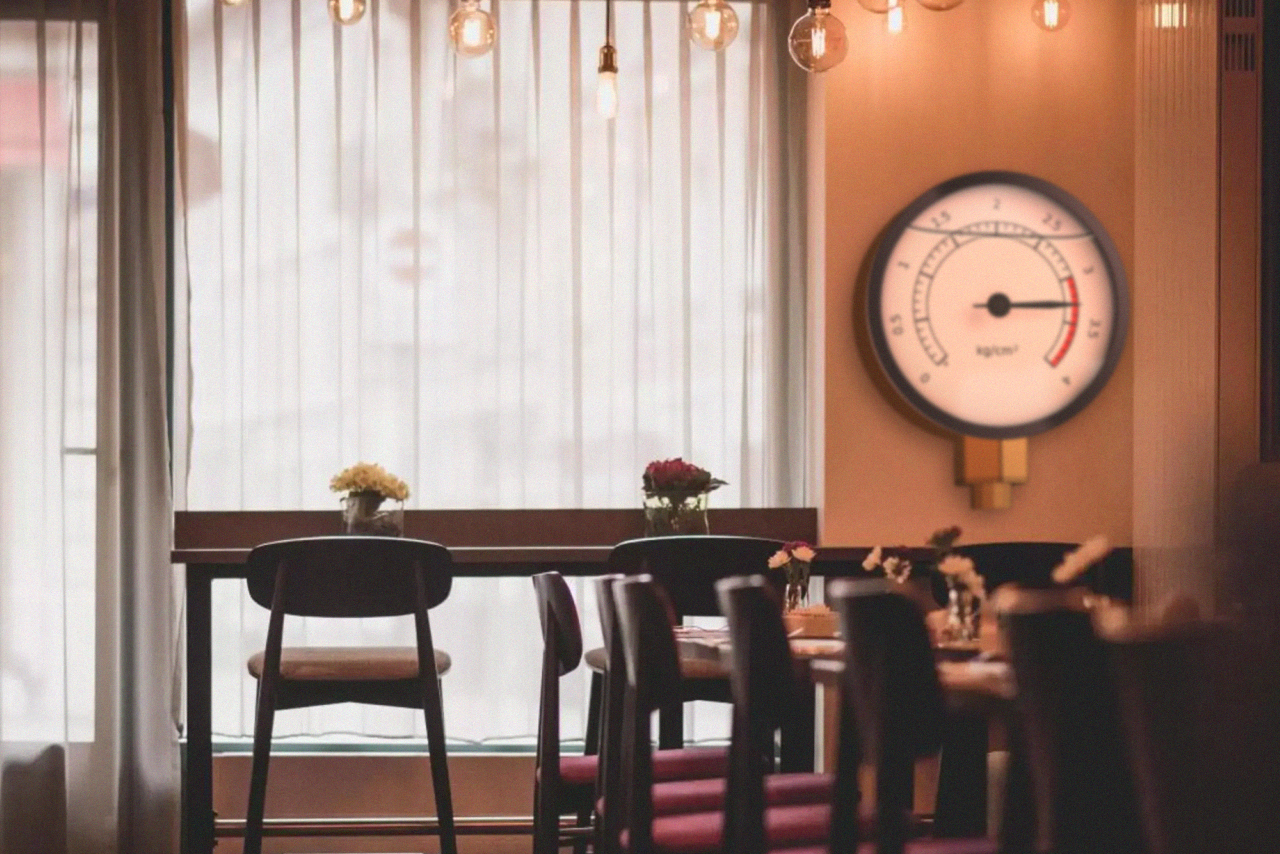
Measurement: 3.3,kg/cm²
